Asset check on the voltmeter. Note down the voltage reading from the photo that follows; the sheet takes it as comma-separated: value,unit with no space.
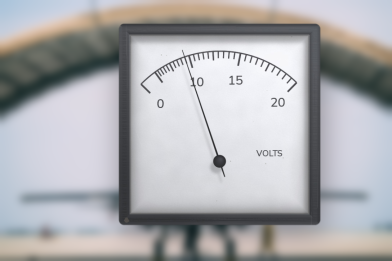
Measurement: 9.5,V
